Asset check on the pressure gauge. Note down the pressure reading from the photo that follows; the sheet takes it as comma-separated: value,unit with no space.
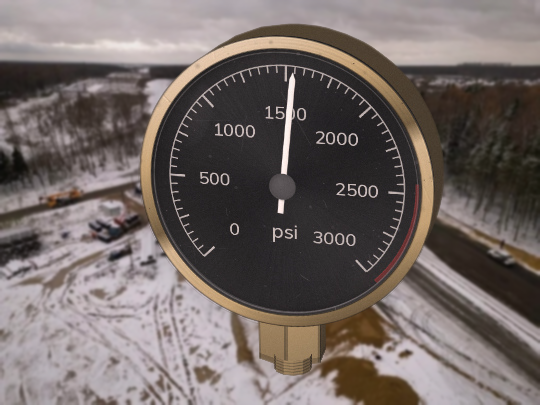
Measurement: 1550,psi
